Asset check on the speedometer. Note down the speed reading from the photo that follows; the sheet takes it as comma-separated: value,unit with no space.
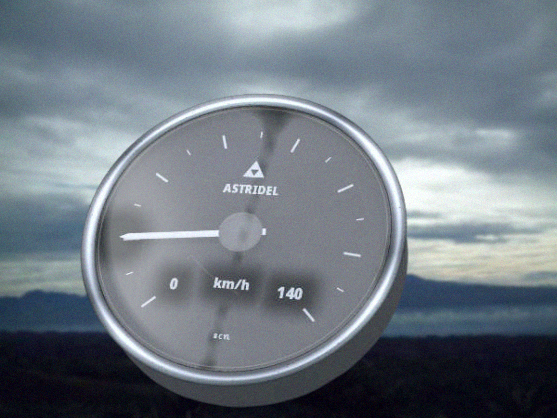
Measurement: 20,km/h
